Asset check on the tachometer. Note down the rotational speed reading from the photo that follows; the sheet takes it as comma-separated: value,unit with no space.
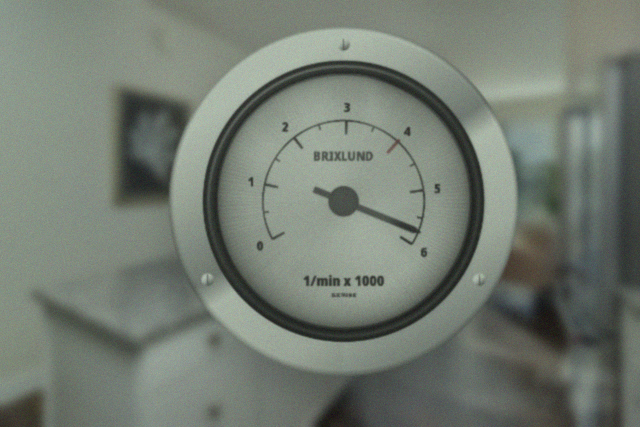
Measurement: 5750,rpm
